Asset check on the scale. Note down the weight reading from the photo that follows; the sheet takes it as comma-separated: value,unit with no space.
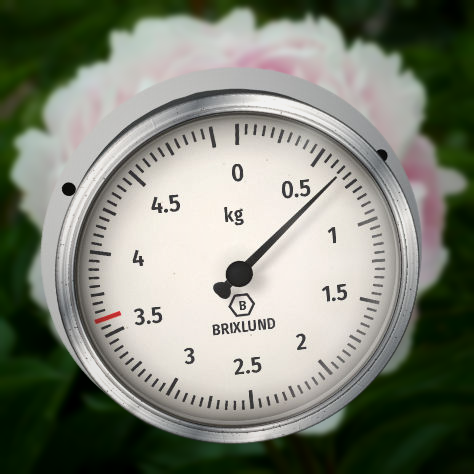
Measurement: 0.65,kg
